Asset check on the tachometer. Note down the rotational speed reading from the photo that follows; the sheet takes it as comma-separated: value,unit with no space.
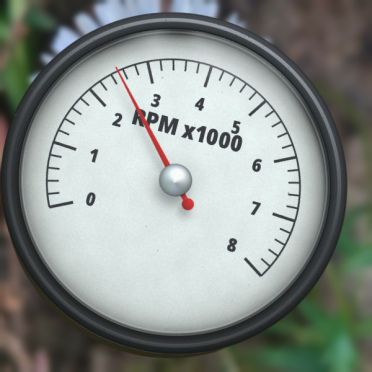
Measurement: 2500,rpm
